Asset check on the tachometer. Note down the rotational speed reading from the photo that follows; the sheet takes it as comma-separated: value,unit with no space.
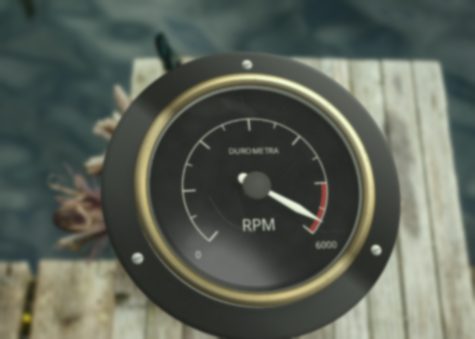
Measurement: 5750,rpm
